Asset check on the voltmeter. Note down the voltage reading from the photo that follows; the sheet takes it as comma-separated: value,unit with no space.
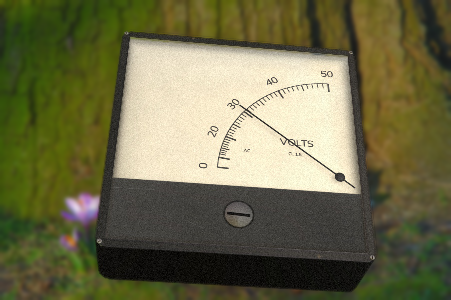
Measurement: 30,V
